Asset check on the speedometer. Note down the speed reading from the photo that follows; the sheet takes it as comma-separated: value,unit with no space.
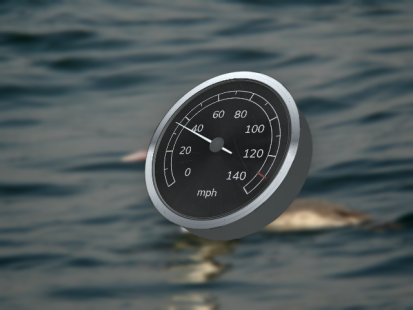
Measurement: 35,mph
